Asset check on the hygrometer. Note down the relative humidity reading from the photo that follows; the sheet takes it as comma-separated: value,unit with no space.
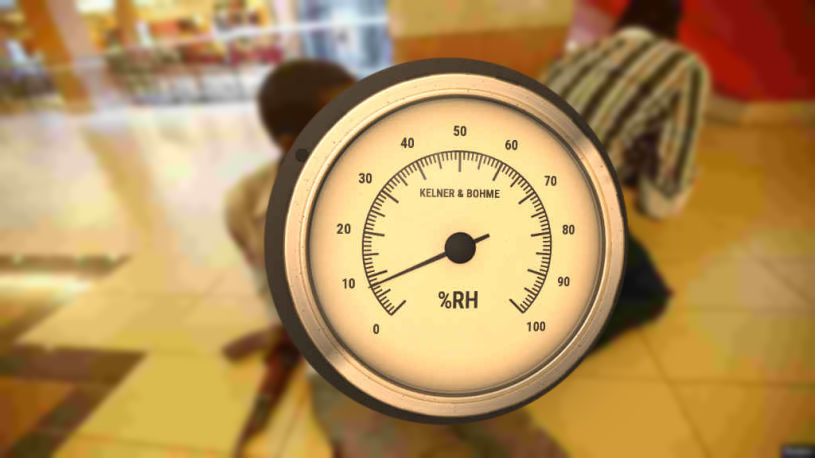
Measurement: 8,%
